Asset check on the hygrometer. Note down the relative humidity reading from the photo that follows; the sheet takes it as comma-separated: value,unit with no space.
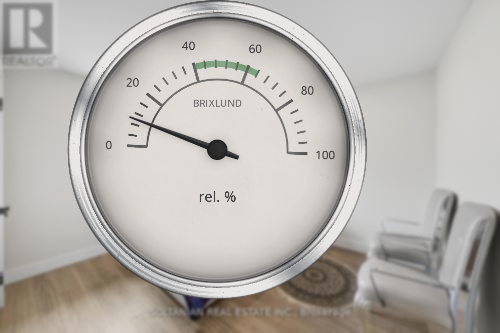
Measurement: 10,%
